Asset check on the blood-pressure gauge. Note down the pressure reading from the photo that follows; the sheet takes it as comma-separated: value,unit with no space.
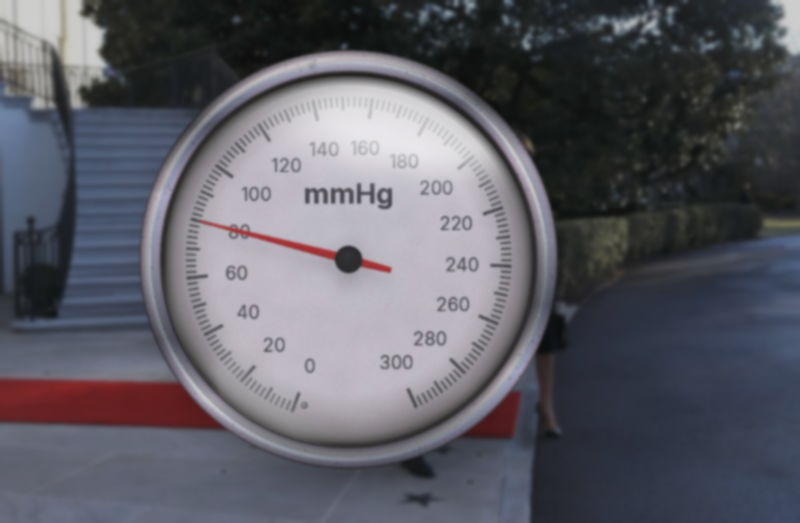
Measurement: 80,mmHg
